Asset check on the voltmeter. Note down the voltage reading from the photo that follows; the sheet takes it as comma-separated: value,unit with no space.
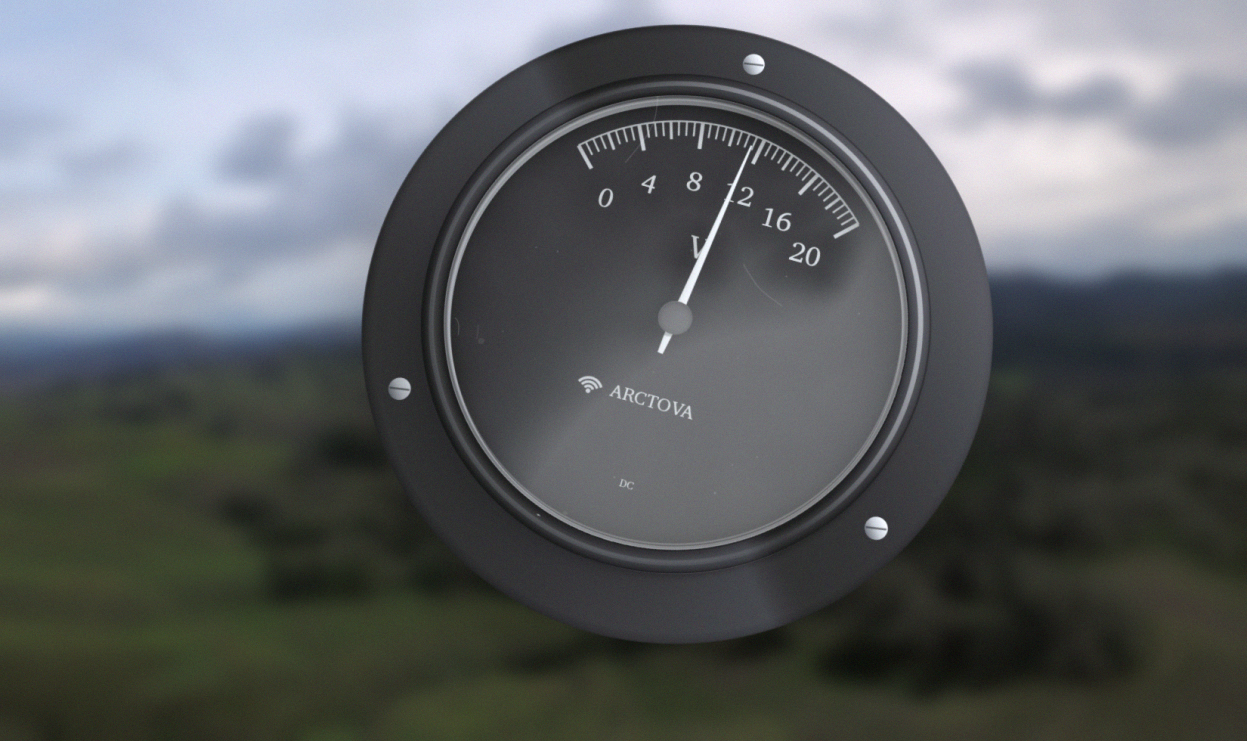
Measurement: 11.5,V
